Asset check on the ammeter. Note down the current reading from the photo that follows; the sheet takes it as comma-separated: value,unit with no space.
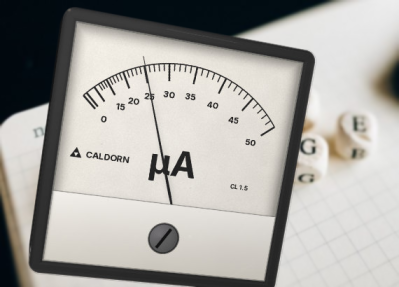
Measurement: 25,µA
